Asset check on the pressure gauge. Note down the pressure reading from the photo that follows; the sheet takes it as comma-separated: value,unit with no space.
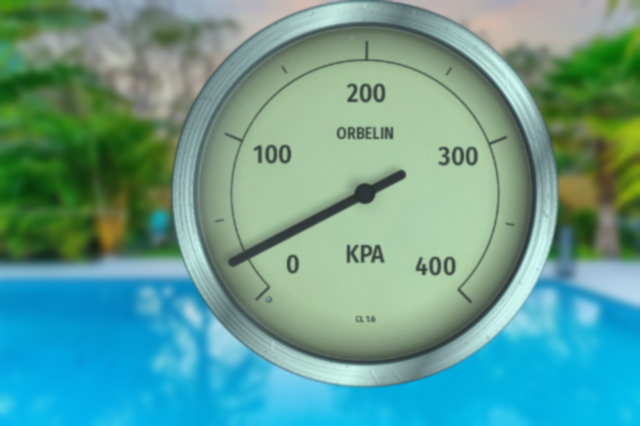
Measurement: 25,kPa
